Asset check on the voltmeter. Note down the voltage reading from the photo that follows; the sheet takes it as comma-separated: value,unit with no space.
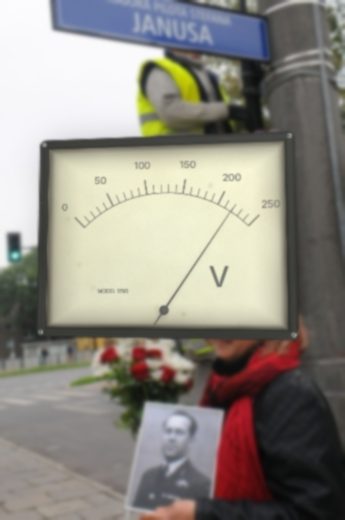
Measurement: 220,V
